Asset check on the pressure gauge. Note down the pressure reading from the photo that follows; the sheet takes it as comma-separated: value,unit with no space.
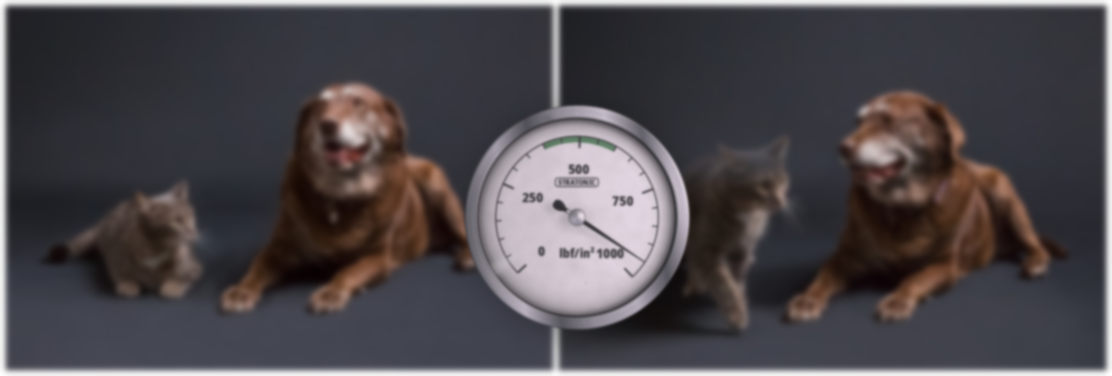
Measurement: 950,psi
